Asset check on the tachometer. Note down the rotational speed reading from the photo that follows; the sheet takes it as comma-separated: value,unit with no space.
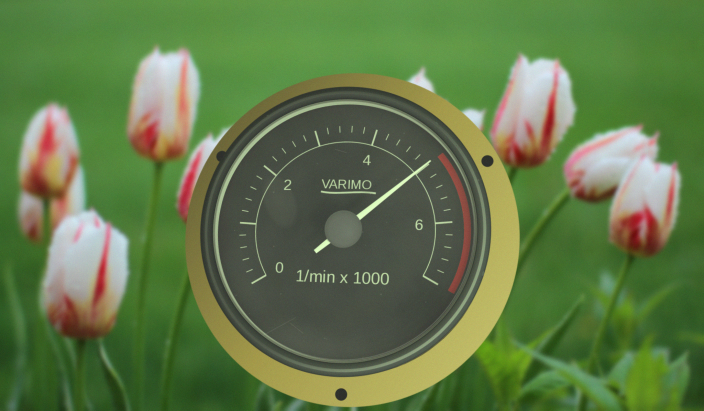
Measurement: 5000,rpm
